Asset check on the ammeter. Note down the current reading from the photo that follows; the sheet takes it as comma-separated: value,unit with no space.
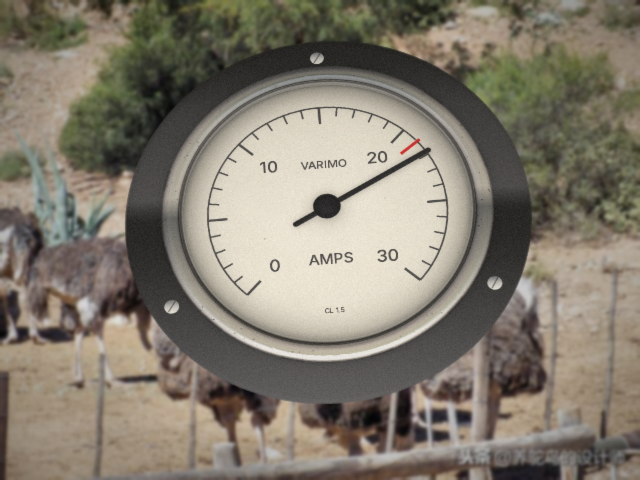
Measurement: 22,A
